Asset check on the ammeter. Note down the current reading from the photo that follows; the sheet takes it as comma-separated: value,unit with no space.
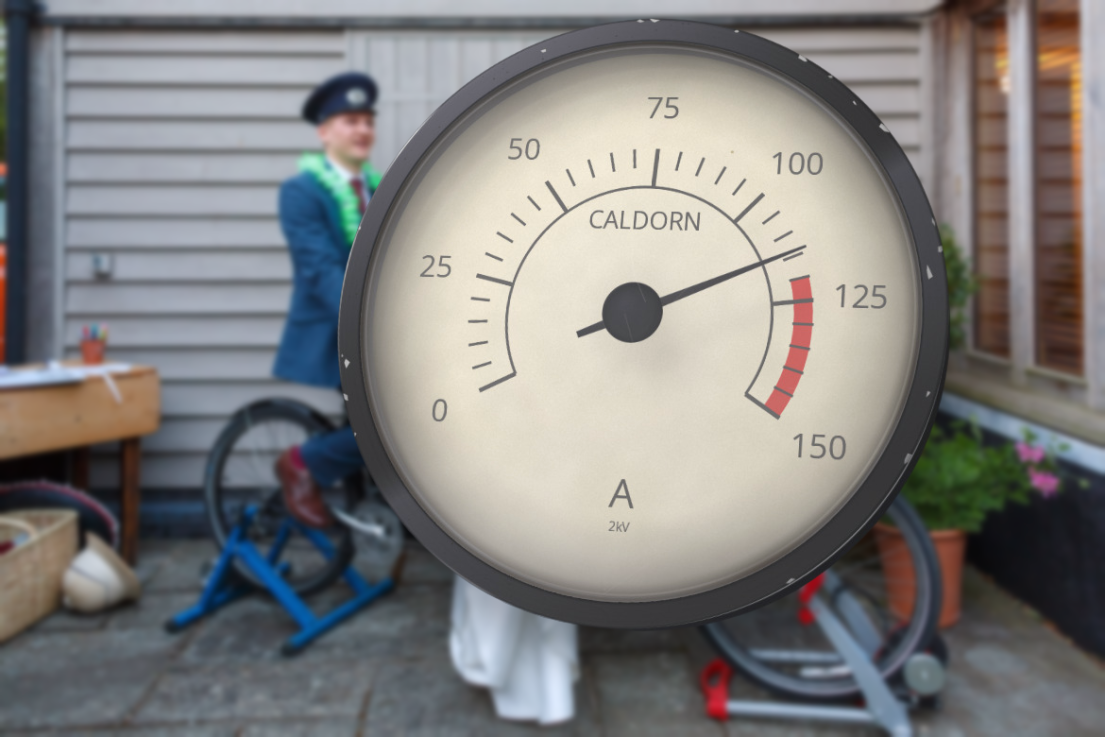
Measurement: 115,A
